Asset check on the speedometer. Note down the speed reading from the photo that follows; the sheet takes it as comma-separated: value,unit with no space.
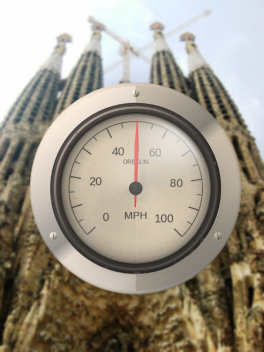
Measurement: 50,mph
